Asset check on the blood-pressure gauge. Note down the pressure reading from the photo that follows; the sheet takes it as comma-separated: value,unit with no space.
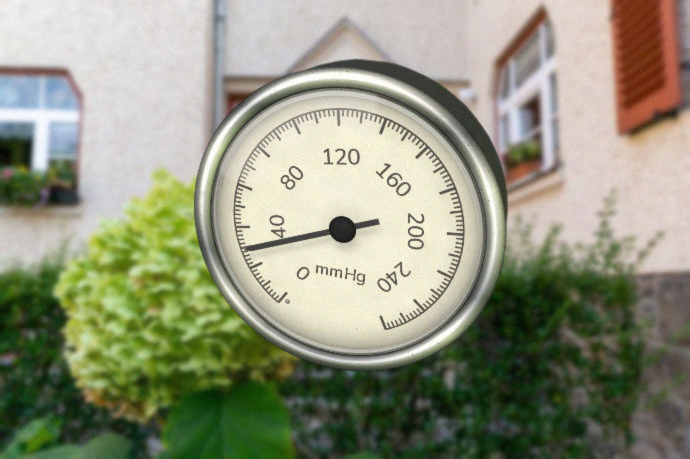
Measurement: 30,mmHg
